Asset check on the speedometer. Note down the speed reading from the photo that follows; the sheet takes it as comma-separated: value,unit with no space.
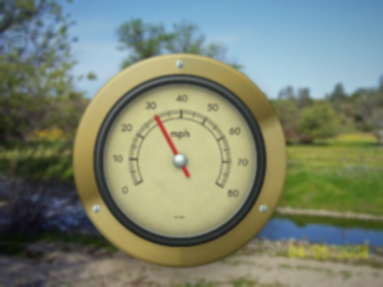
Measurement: 30,mph
